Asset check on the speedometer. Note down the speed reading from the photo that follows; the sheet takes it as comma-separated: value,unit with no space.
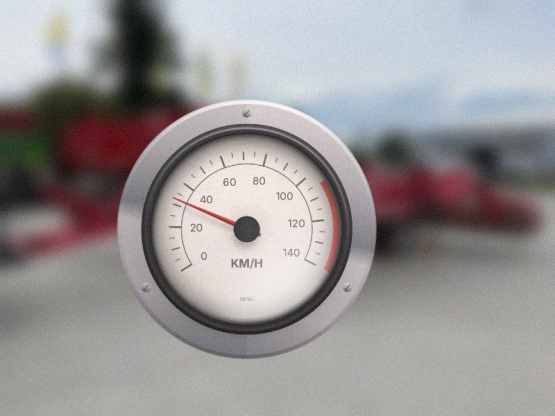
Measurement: 32.5,km/h
